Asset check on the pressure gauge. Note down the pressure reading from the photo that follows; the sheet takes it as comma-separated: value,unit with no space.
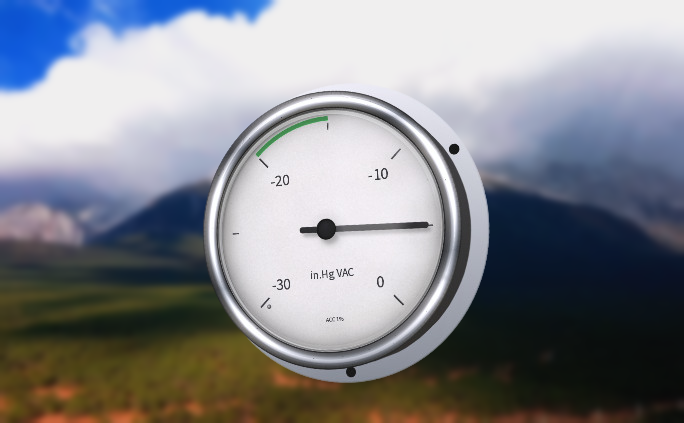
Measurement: -5,inHg
